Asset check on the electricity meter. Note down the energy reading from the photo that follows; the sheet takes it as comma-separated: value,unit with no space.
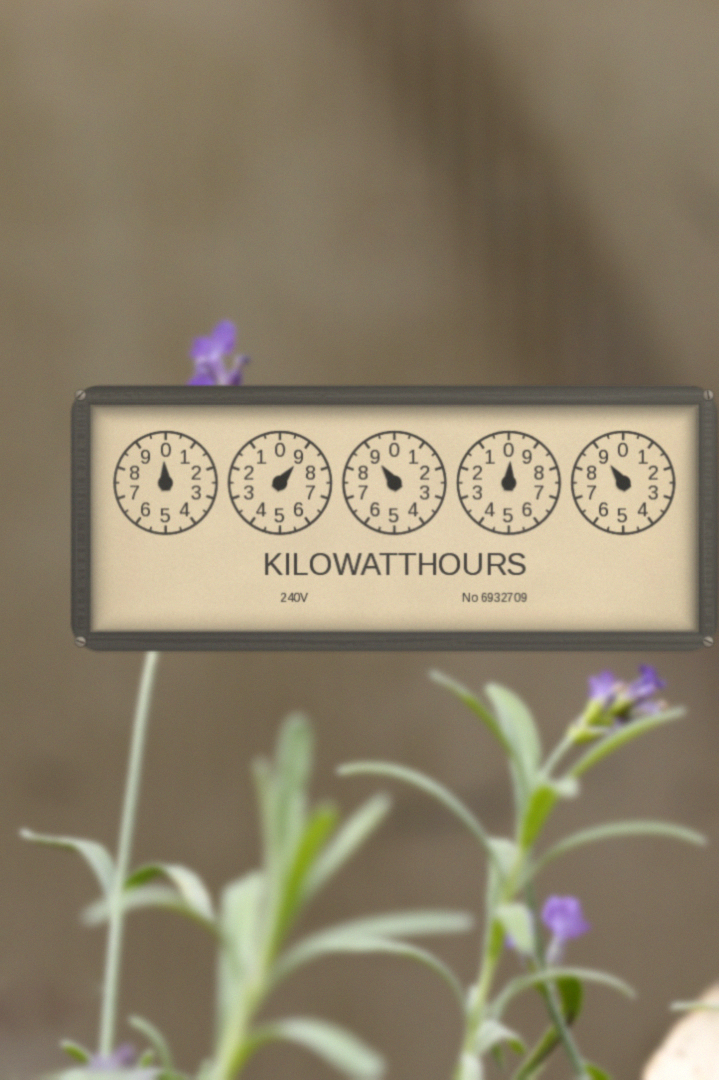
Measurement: 98899,kWh
